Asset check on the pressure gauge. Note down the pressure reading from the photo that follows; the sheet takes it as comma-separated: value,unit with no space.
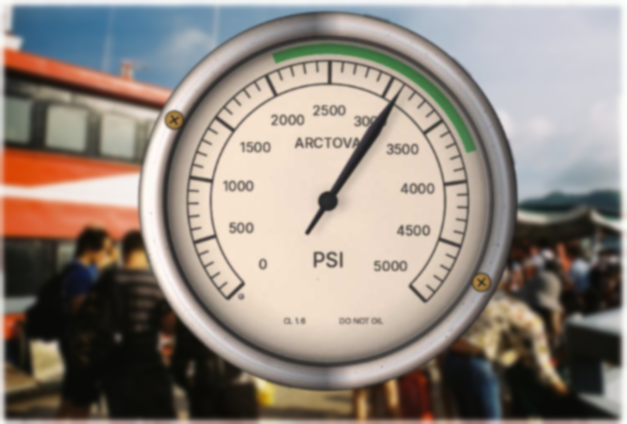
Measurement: 3100,psi
